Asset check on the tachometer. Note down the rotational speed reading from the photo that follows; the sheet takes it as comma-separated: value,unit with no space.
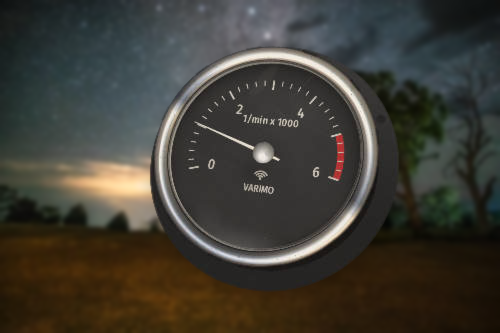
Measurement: 1000,rpm
